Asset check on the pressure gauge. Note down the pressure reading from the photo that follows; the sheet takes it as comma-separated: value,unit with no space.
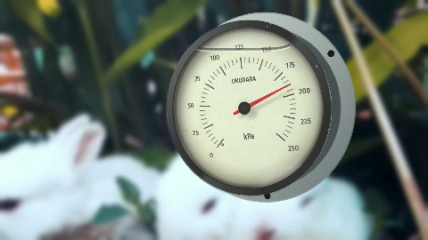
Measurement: 190,kPa
